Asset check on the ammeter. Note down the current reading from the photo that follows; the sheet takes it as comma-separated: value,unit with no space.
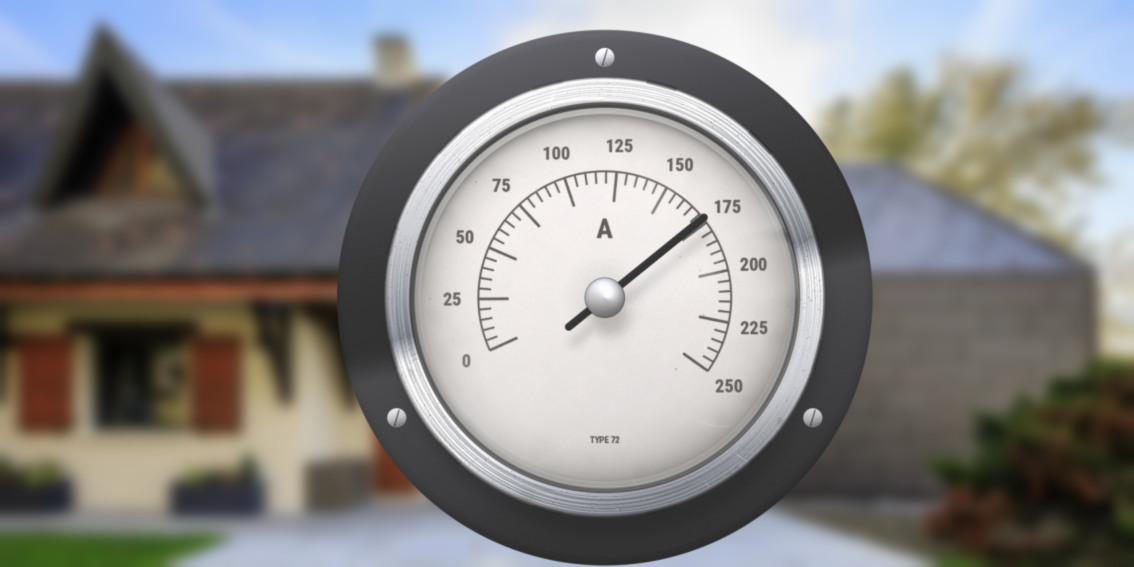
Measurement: 172.5,A
